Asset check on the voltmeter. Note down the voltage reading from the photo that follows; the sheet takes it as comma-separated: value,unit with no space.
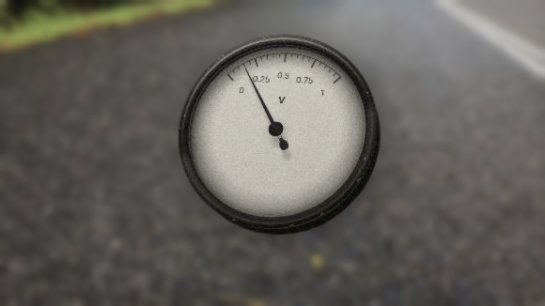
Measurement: 0.15,V
